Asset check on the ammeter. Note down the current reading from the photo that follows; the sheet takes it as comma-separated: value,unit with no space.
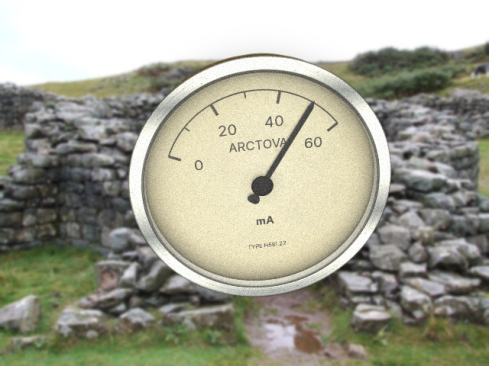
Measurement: 50,mA
